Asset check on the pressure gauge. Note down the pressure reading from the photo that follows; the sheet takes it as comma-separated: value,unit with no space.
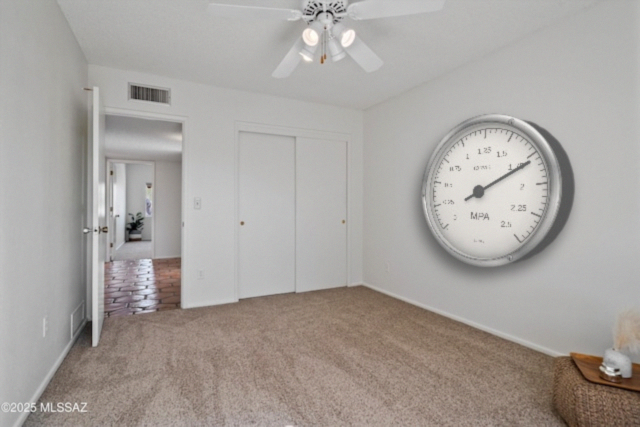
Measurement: 1.8,MPa
